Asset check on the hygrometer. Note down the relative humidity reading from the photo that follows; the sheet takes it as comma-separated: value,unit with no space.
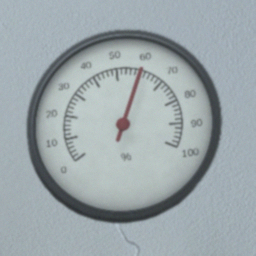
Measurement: 60,%
